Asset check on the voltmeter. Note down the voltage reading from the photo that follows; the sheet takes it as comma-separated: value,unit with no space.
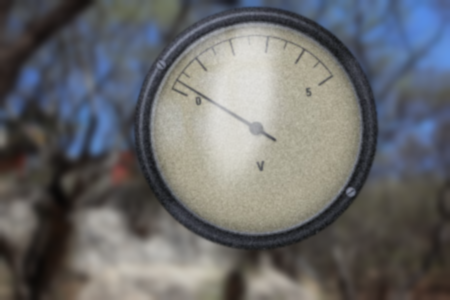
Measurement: 0.25,V
